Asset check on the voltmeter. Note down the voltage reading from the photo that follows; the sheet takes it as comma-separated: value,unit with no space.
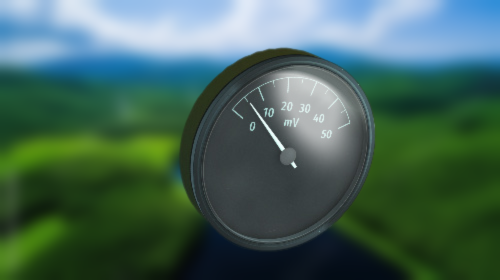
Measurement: 5,mV
